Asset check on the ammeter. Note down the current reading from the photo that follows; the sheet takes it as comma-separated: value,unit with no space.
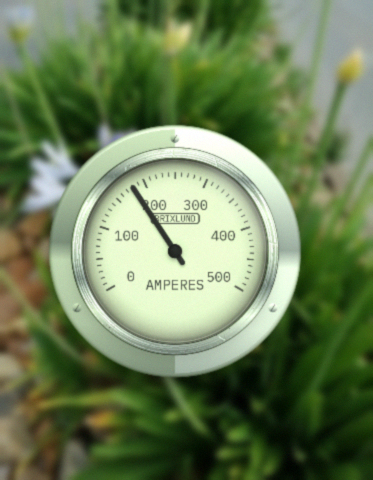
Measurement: 180,A
